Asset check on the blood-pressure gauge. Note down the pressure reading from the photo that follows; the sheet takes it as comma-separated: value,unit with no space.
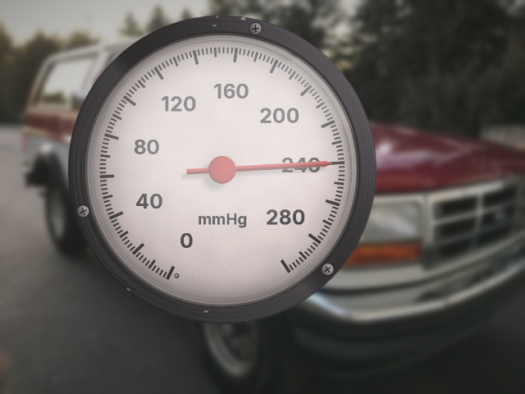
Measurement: 240,mmHg
